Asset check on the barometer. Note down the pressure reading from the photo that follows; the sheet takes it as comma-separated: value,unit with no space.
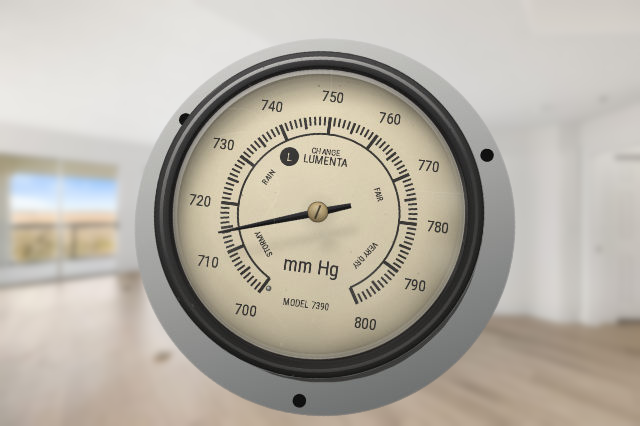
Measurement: 714,mmHg
